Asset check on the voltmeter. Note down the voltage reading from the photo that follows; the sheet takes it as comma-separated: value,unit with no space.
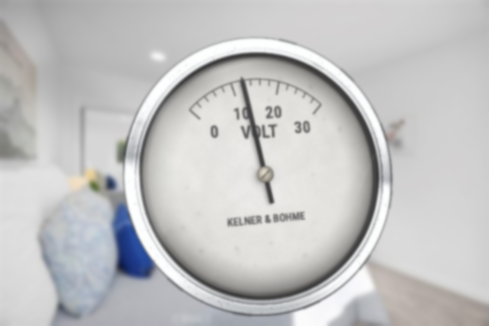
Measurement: 12,V
